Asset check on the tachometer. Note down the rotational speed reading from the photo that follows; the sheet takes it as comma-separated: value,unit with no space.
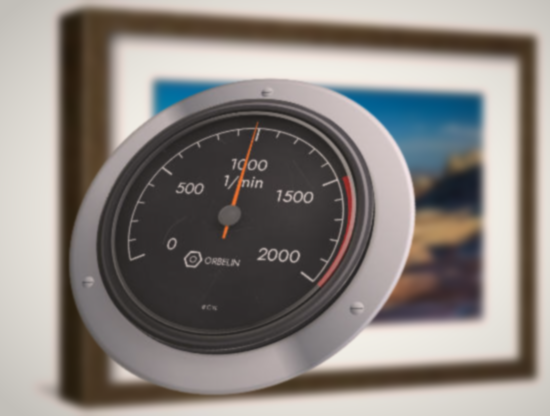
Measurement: 1000,rpm
